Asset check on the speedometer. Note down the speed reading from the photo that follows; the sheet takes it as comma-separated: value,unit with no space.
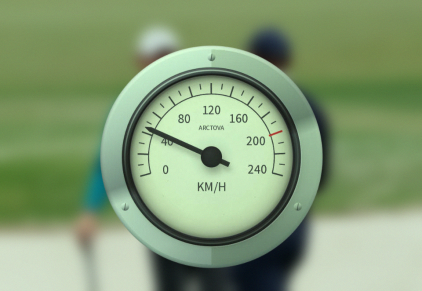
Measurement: 45,km/h
